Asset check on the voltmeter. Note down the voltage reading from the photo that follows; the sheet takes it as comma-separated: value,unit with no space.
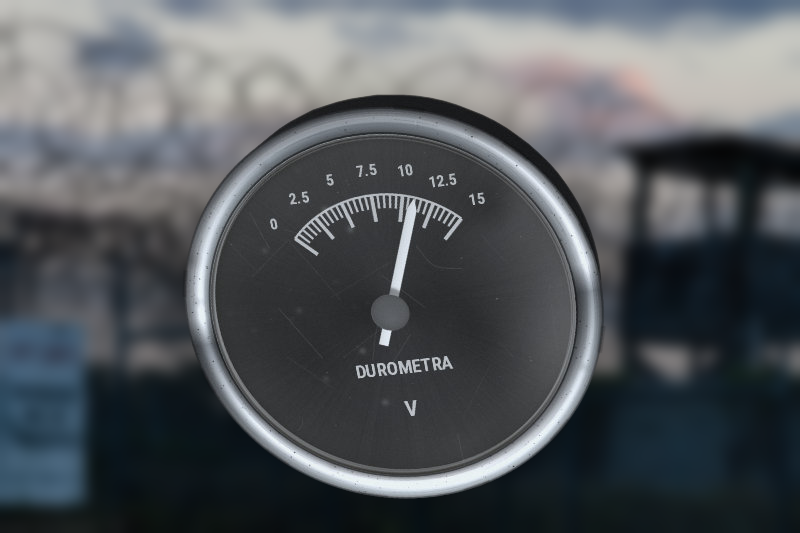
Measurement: 11,V
